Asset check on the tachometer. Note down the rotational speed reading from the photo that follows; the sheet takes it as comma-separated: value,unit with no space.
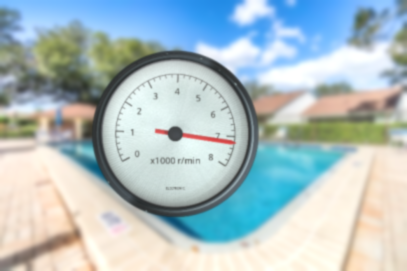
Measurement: 7200,rpm
